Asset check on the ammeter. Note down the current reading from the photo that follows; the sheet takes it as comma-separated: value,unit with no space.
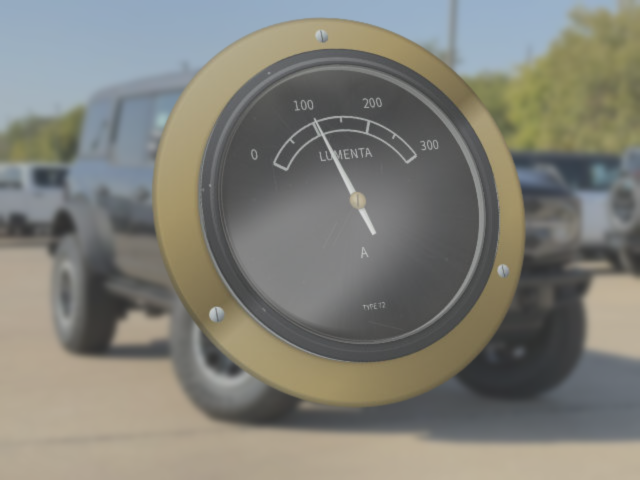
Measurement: 100,A
